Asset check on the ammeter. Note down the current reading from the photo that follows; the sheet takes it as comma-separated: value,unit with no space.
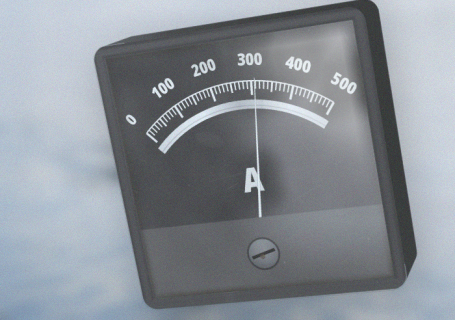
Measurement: 310,A
